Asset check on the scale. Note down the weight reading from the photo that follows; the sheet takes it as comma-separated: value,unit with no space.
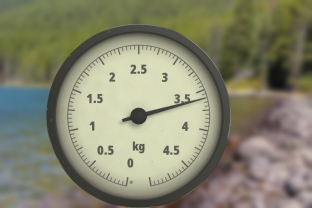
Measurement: 3.6,kg
